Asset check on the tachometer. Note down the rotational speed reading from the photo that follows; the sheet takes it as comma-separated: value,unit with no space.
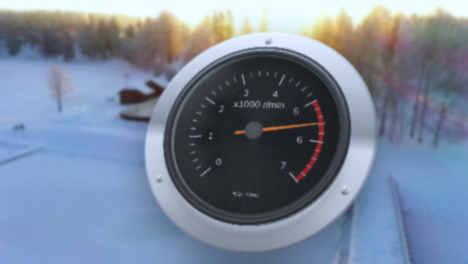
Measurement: 5600,rpm
